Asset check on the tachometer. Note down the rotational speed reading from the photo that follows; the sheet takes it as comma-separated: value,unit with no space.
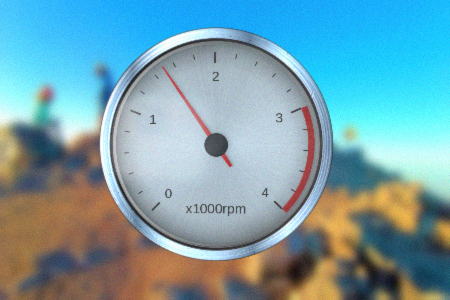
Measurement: 1500,rpm
